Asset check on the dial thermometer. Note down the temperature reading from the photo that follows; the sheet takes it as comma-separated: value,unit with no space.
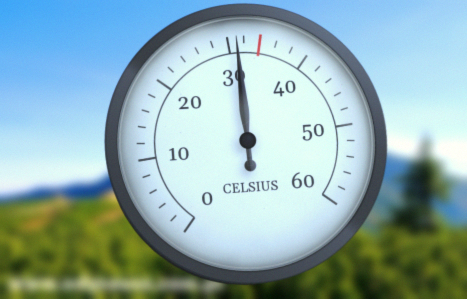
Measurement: 31,°C
